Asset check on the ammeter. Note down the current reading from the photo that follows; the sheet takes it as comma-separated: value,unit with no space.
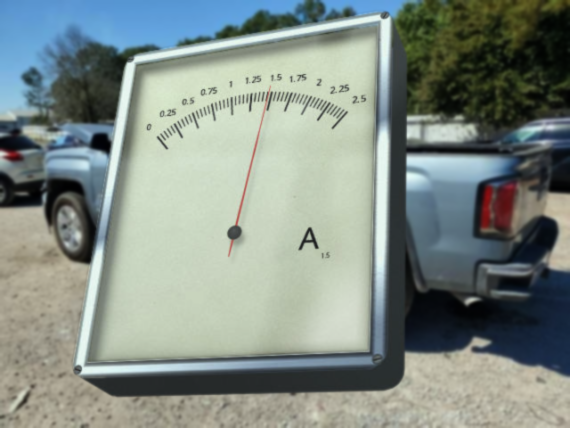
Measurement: 1.5,A
